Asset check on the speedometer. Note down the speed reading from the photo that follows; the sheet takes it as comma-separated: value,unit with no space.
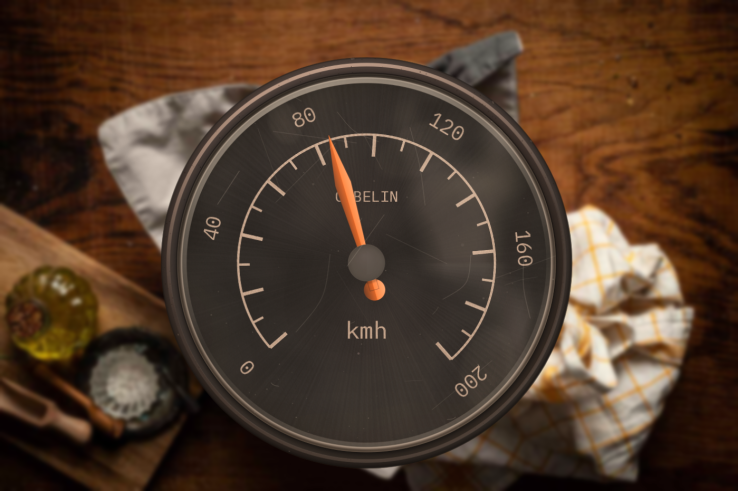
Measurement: 85,km/h
